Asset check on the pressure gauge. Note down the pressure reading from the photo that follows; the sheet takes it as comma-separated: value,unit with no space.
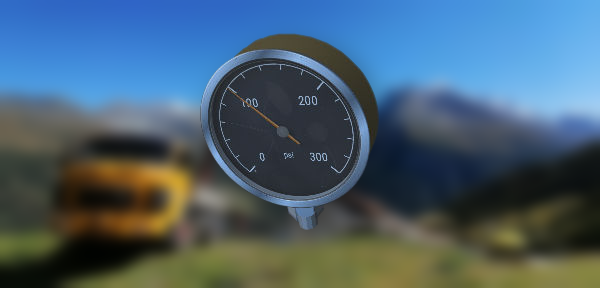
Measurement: 100,psi
